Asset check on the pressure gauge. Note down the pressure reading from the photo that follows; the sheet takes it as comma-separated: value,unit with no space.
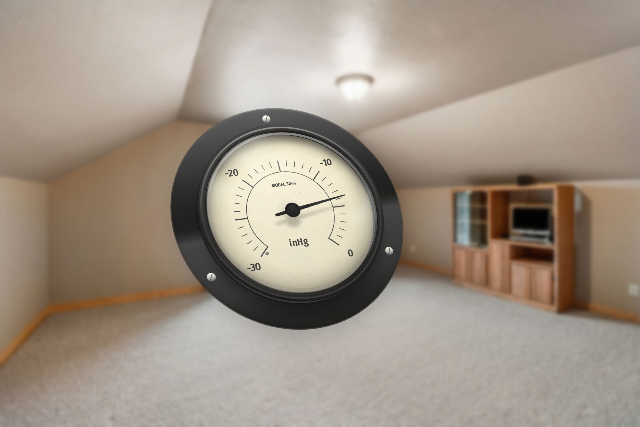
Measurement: -6,inHg
